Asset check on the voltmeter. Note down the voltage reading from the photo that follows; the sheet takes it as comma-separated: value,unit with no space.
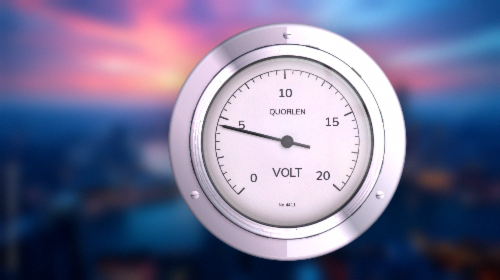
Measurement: 4.5,V
